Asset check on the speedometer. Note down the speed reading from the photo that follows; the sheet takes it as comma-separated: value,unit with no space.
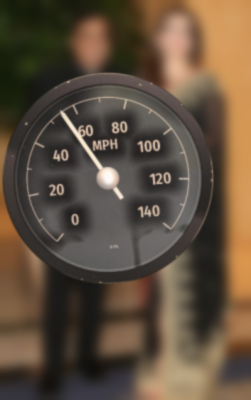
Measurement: 55,mph
